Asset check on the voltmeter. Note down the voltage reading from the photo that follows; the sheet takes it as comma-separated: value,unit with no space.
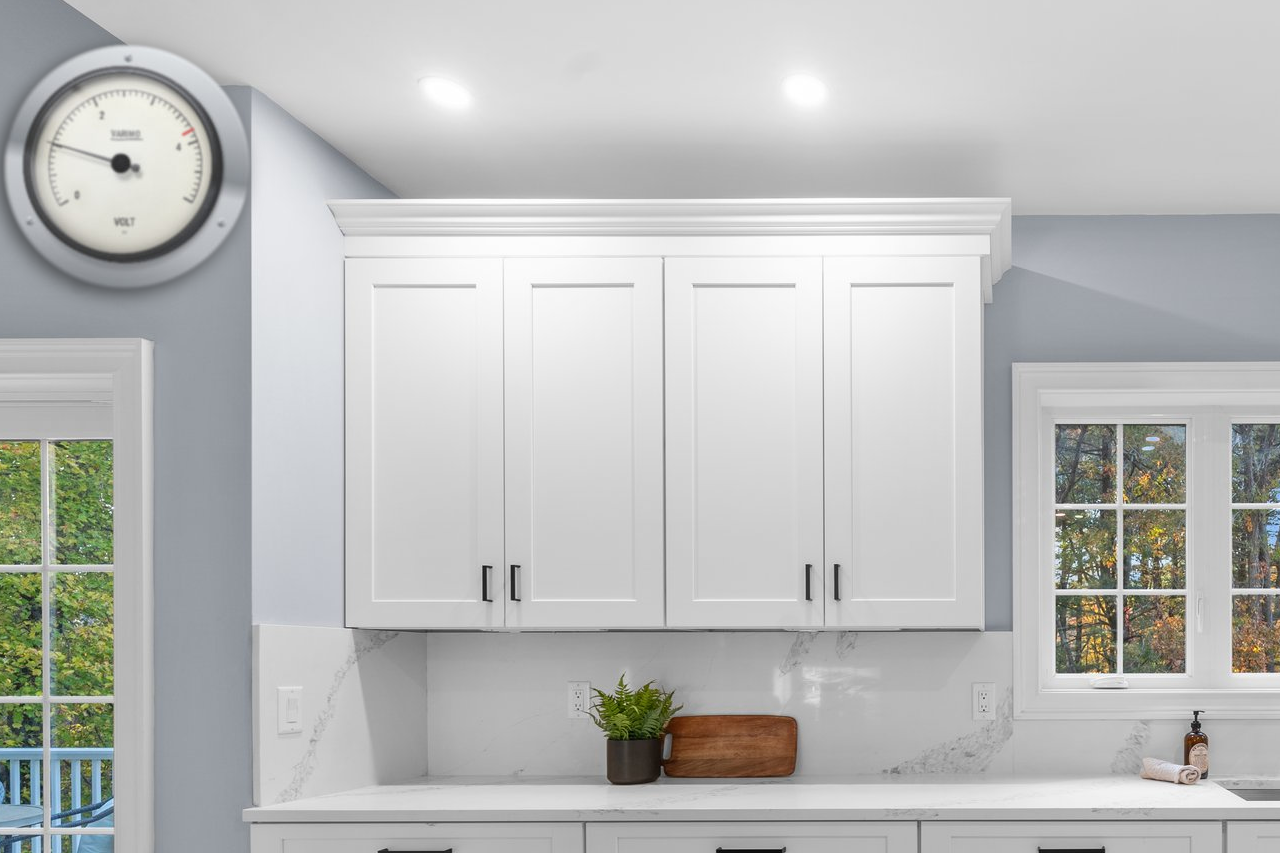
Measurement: 1,V
